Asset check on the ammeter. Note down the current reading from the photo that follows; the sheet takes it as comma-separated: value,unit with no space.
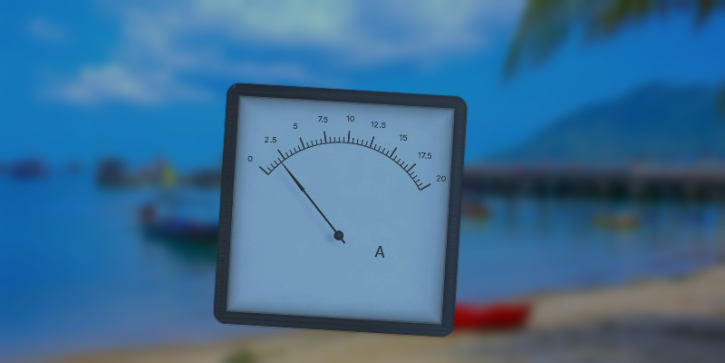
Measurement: 2,A
